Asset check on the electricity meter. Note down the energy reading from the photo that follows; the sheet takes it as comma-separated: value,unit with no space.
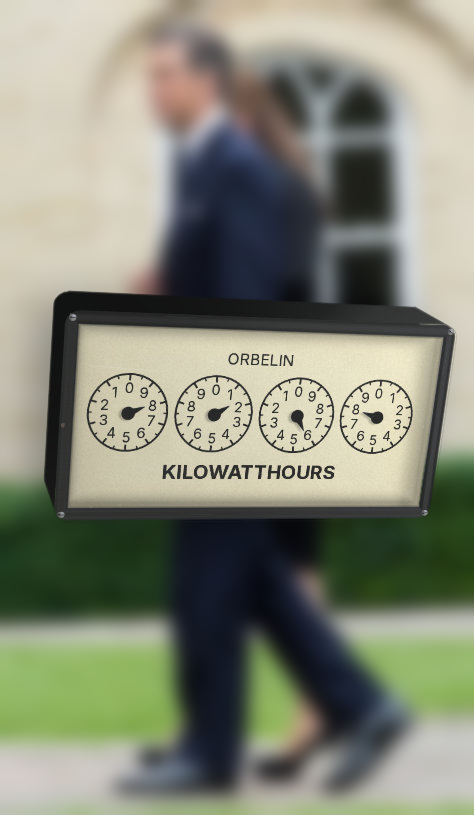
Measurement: 8158,kWh
